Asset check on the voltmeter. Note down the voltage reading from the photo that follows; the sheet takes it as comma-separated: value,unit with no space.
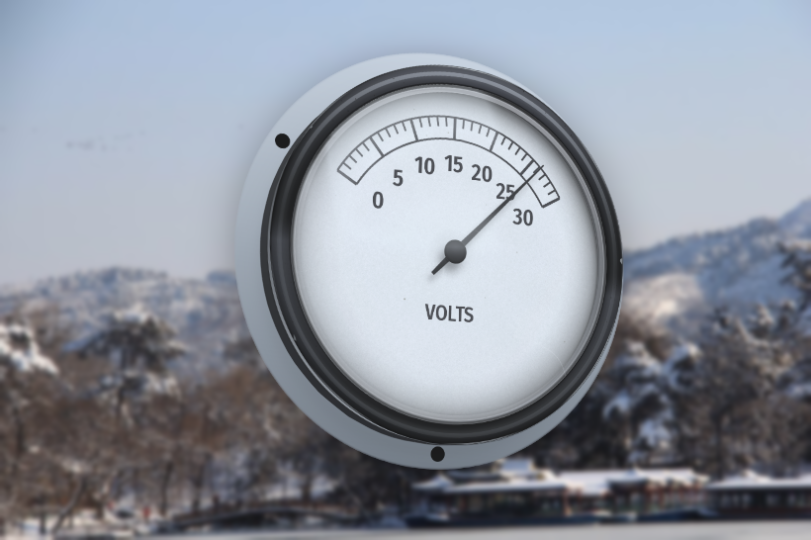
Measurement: 26,V
